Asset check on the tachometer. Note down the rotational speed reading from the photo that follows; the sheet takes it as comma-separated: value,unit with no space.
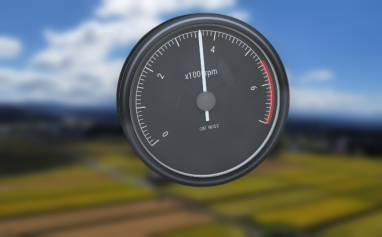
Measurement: 3600,rpm
